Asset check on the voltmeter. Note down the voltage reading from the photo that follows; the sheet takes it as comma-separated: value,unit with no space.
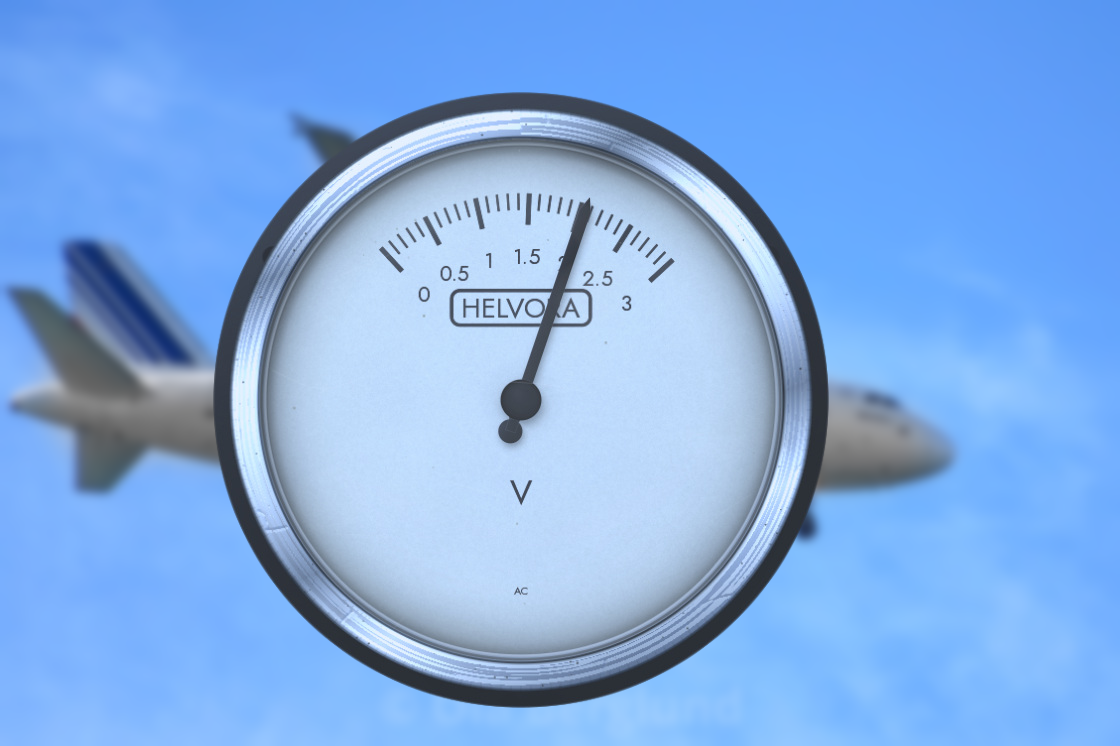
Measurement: 2.05,V
